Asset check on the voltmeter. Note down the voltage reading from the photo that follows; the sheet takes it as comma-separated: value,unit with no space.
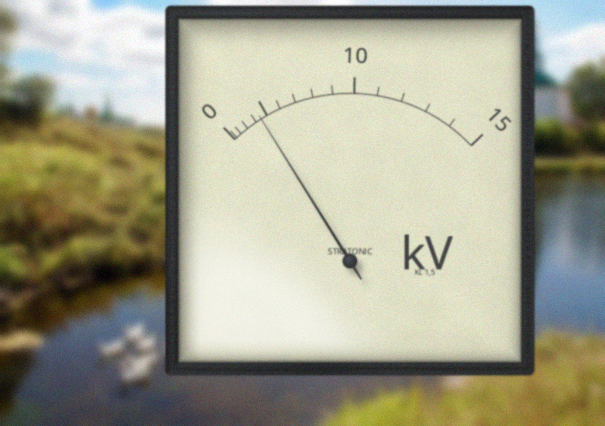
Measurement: 4.5,kV
